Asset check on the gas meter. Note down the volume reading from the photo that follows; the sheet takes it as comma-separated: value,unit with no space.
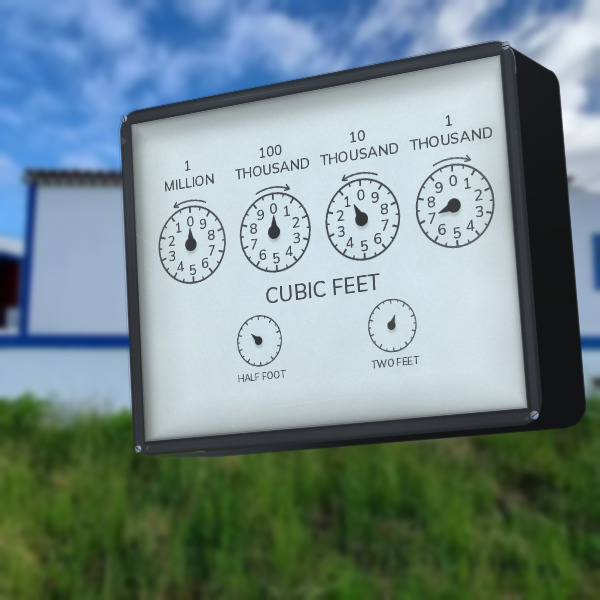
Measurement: 700,ft³
